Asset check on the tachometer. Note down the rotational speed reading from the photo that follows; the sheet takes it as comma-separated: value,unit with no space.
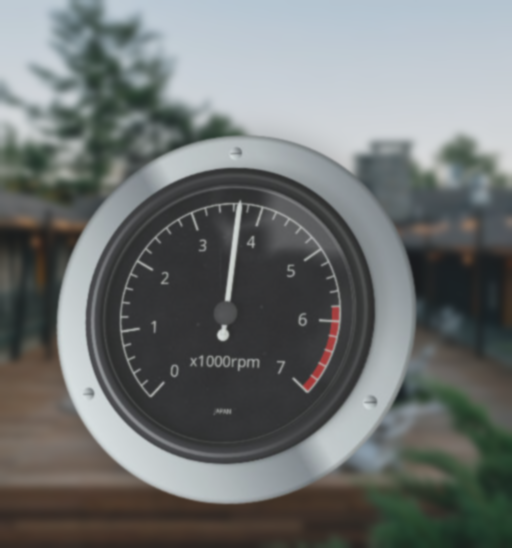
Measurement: 3700,rpm
